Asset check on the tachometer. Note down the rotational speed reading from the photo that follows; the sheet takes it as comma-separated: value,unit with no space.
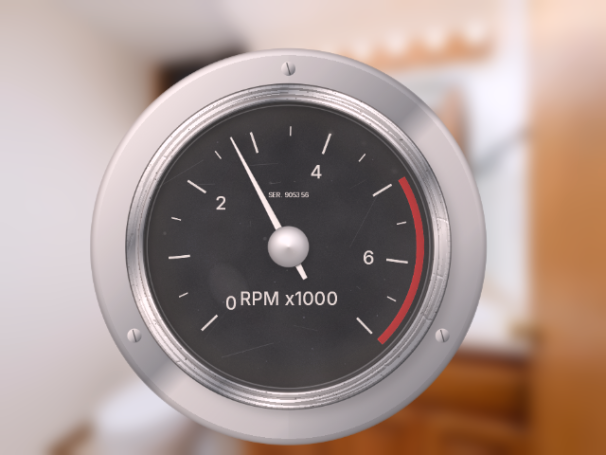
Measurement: 2750,rpm
